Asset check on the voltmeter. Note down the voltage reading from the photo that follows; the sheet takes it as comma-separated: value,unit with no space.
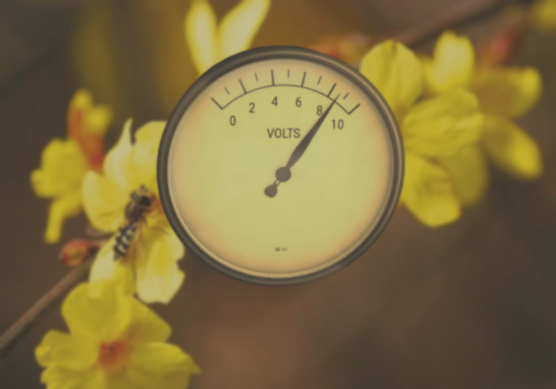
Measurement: 8.5,V
